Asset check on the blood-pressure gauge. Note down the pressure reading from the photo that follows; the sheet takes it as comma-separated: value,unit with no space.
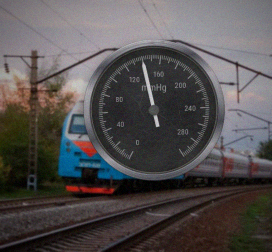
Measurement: 140,mmHg
